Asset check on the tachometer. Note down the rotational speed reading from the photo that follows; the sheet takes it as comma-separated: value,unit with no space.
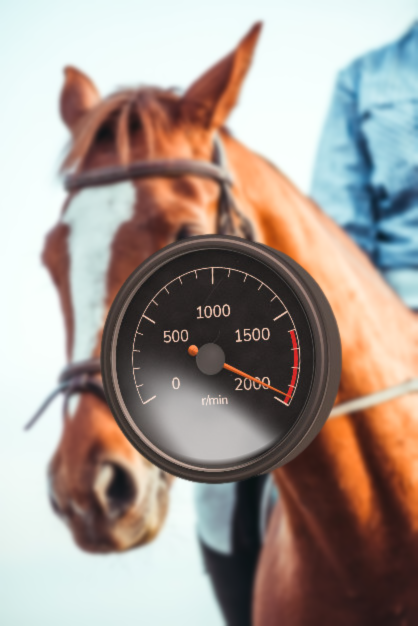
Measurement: 1950,rpm
